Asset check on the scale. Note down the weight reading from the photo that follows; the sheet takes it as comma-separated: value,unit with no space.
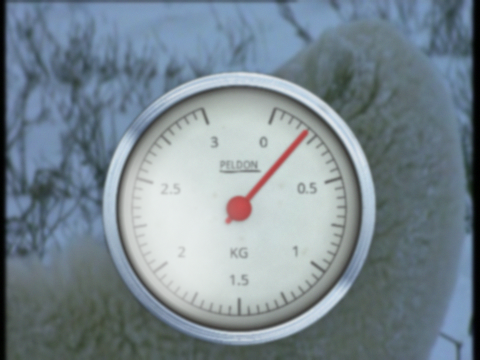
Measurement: 0.2,kg
